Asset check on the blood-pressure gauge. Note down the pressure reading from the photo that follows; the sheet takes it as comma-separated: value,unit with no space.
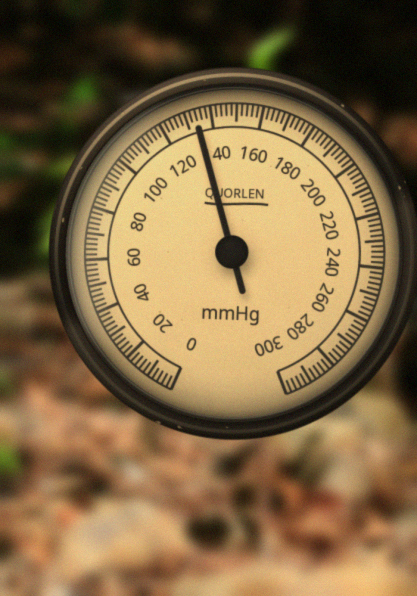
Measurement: 134,mmHg
